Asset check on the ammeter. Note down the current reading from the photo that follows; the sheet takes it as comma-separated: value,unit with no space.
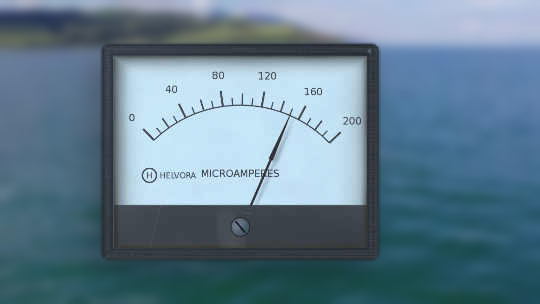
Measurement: 150,µA
